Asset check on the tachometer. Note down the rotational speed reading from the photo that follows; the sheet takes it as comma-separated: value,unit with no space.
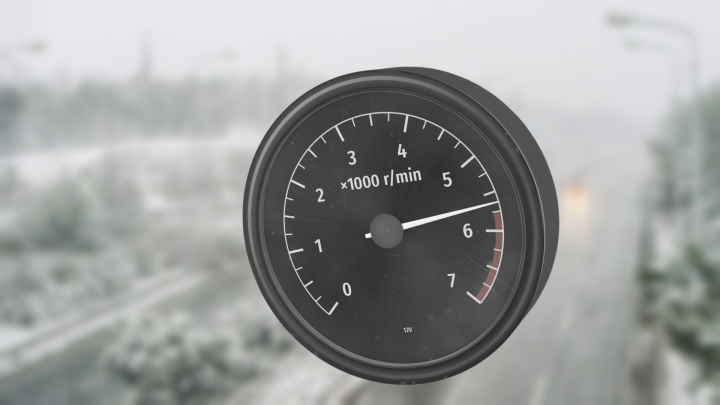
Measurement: 5625,rpm
